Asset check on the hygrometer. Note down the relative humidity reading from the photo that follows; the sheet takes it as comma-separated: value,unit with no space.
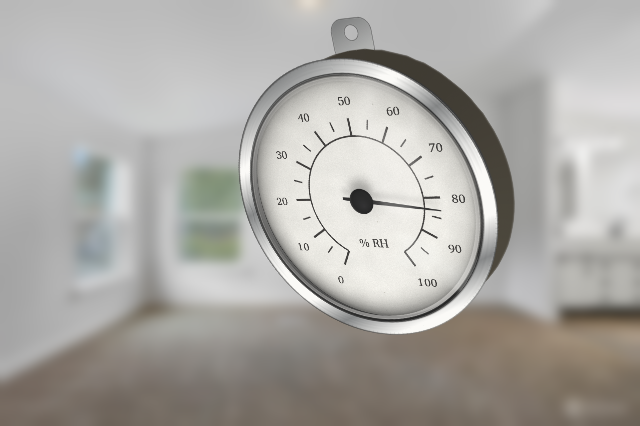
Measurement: 82.5,%
